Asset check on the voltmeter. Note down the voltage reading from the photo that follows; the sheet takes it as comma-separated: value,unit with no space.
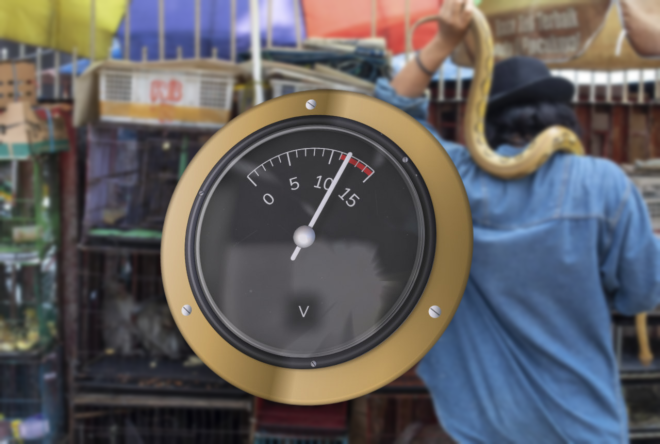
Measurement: 12,V
